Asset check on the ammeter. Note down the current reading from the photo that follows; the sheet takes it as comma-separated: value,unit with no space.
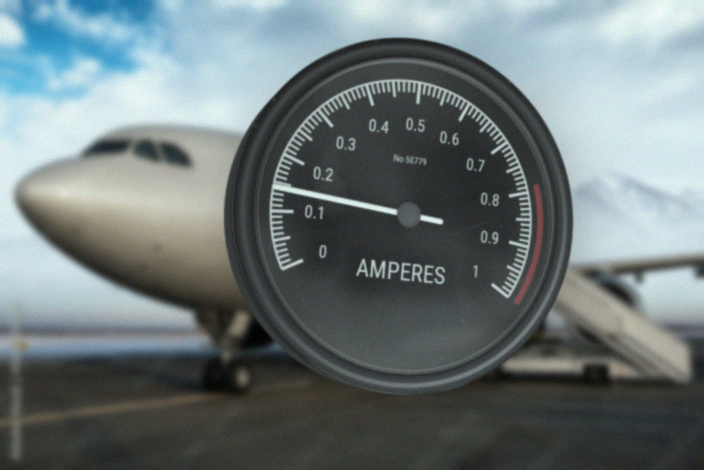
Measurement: 0.14,A
